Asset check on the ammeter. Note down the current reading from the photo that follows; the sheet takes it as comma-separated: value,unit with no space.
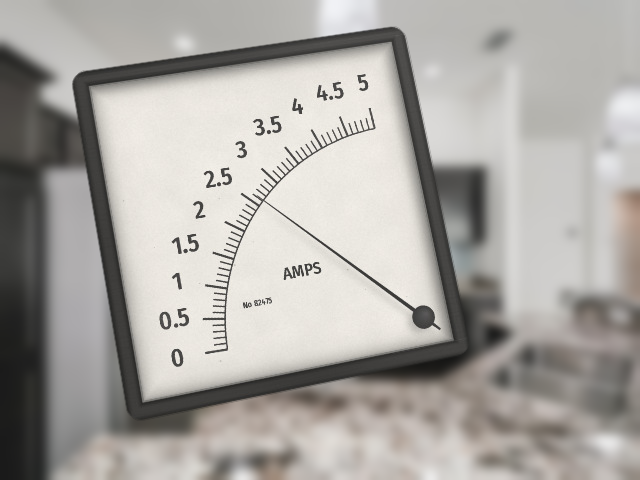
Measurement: 2.6,A
